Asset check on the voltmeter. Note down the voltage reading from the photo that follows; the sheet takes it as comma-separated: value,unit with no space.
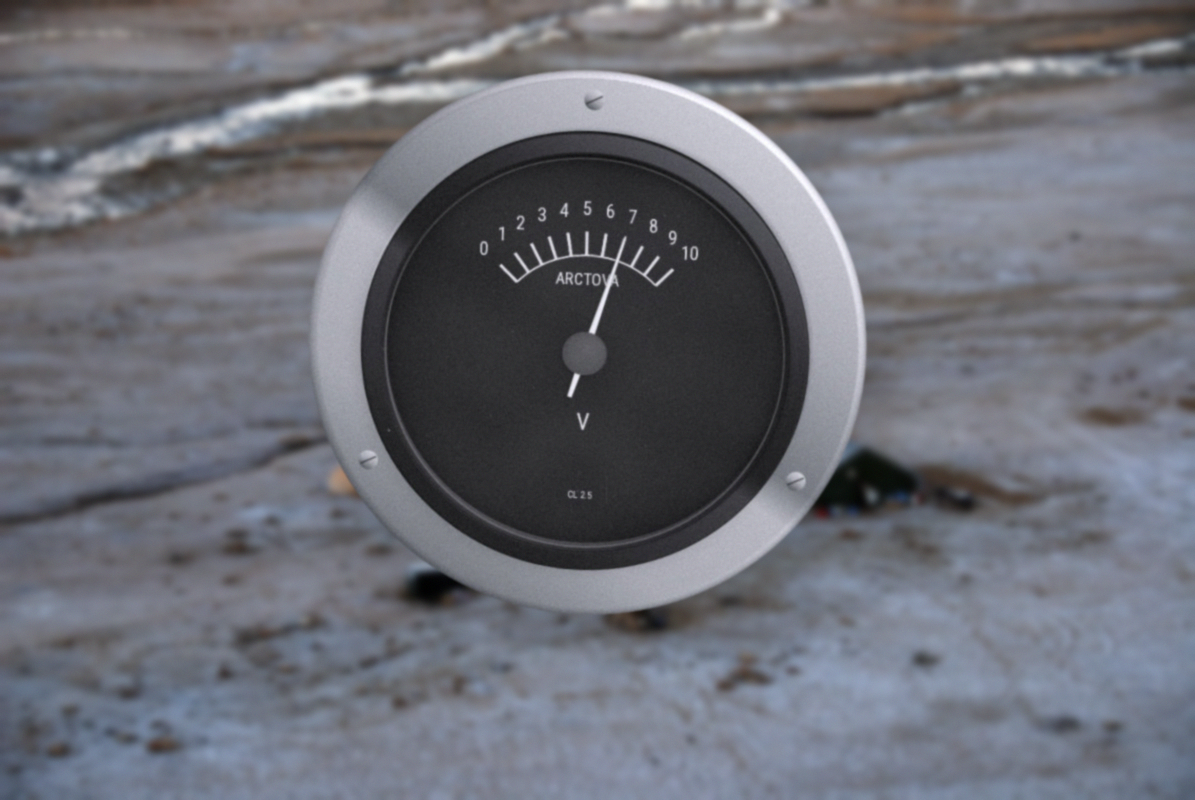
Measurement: 7,V
